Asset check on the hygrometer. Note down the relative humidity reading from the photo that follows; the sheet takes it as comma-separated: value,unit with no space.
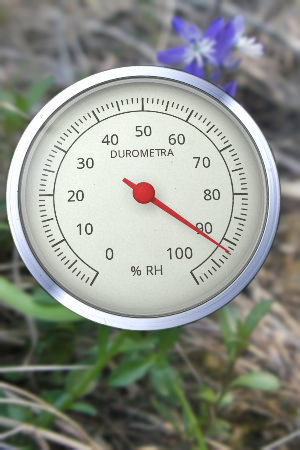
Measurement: 92,%
